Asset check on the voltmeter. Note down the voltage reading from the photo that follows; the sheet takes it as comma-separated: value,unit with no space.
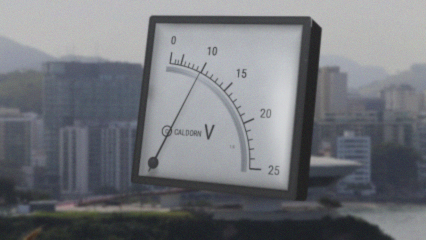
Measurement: 10,V
